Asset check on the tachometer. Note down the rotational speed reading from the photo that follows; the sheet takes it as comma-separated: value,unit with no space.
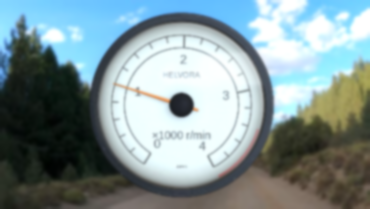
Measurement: 1000,rpm
